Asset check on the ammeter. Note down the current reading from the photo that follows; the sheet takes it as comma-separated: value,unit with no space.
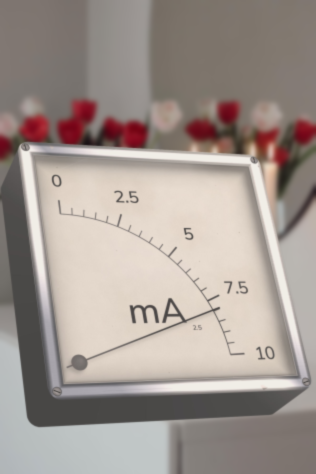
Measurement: 8,mA
